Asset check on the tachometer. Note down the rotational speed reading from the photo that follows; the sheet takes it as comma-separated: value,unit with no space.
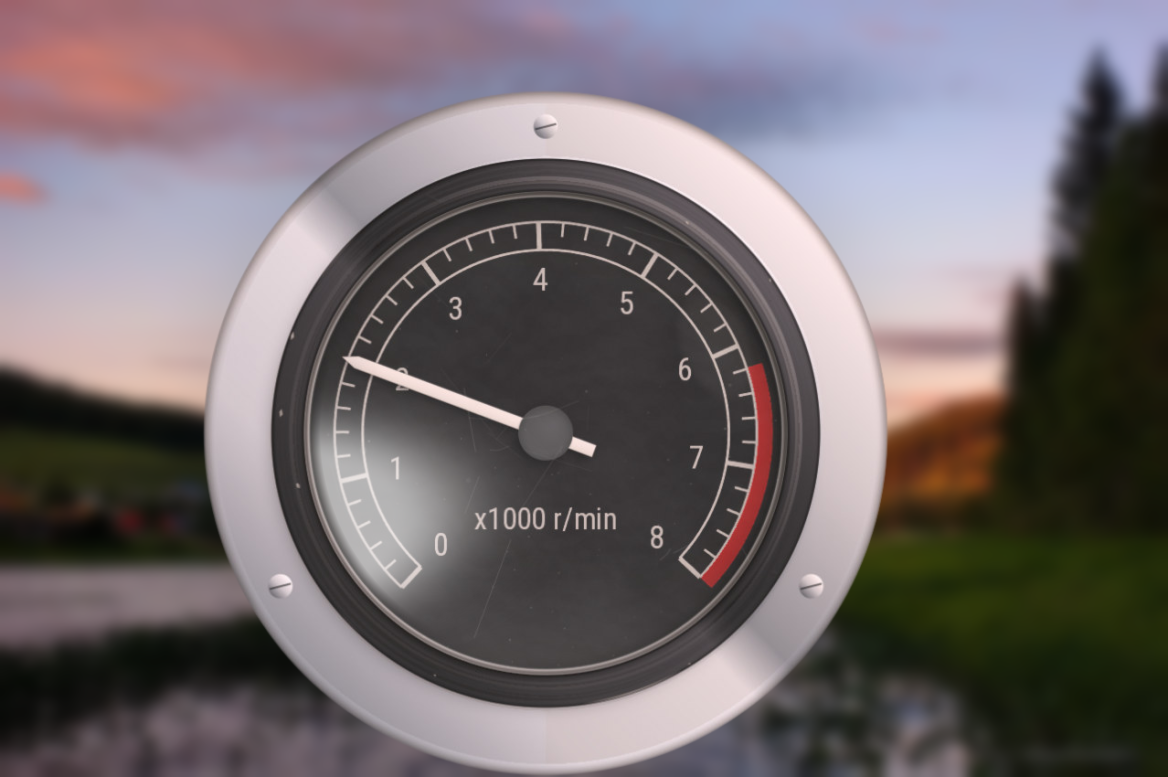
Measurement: 2000,rpm
